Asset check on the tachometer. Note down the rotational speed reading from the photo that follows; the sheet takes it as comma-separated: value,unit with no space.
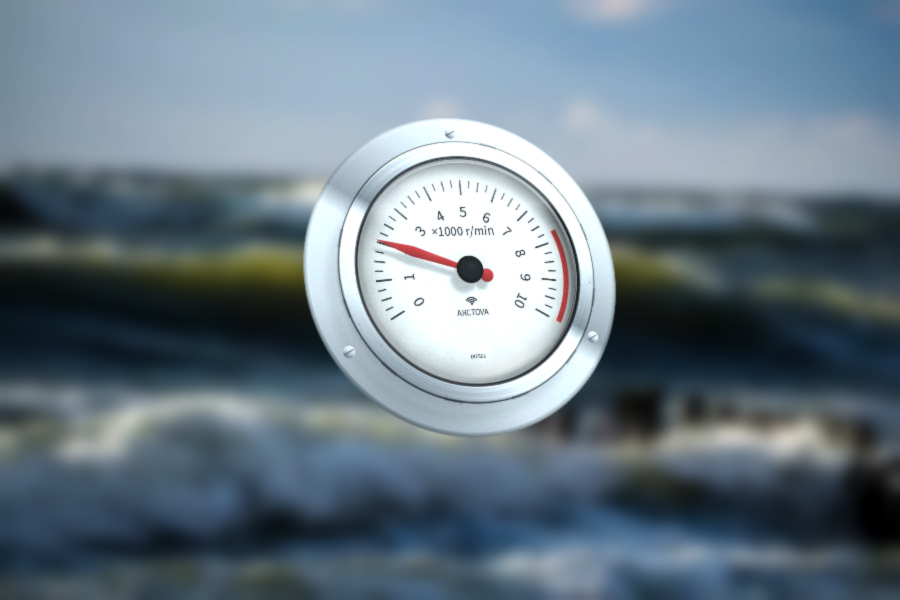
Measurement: 2000,rpm
